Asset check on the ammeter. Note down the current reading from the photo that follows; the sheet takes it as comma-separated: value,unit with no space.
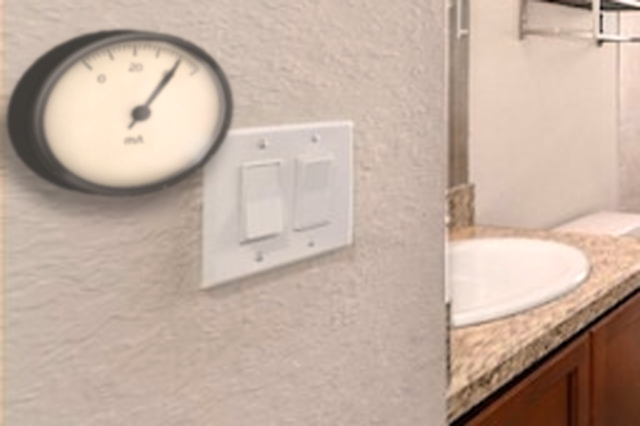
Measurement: 40,mA
